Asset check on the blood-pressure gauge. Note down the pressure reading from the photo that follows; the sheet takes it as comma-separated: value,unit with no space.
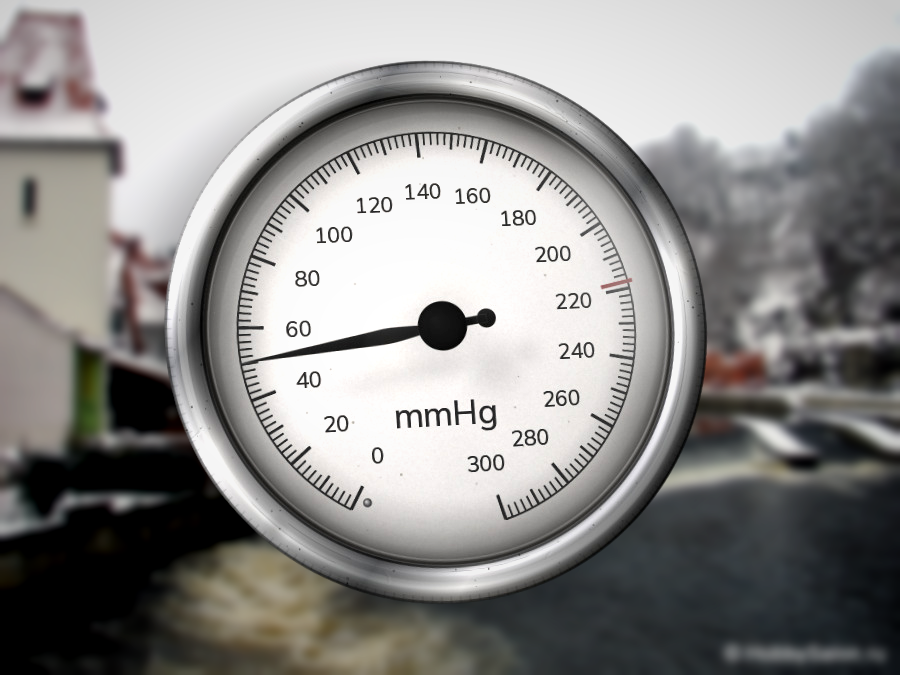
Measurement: 50,mmHg
